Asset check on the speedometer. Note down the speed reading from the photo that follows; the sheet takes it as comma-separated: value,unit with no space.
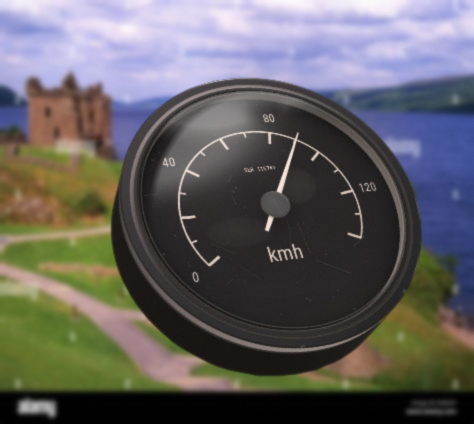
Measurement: 90,km/h
